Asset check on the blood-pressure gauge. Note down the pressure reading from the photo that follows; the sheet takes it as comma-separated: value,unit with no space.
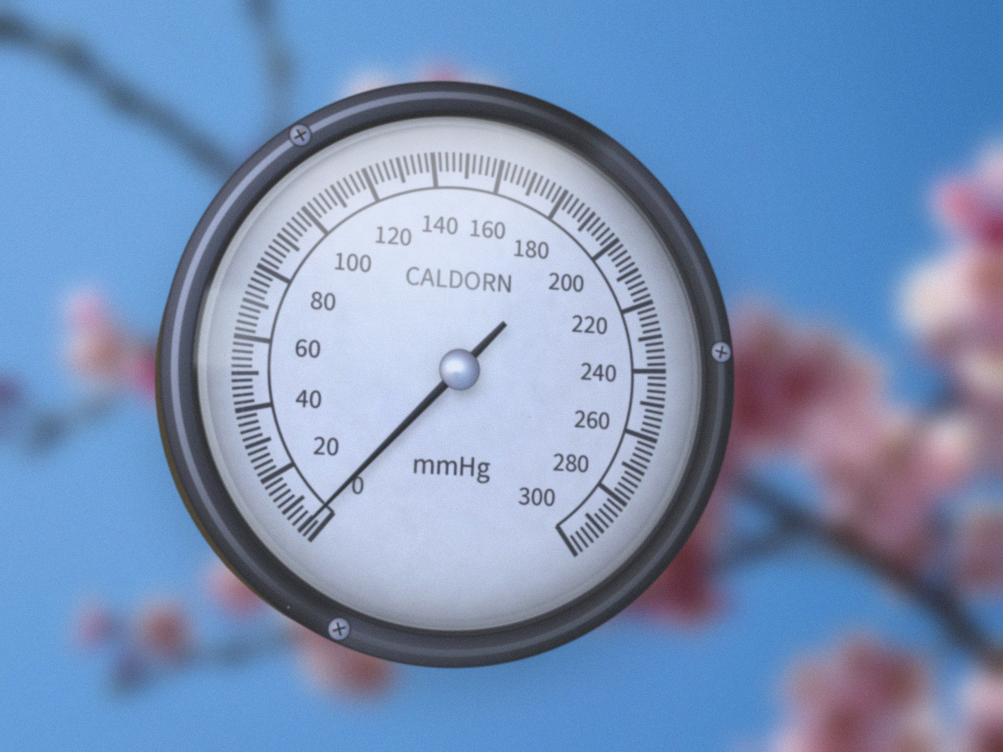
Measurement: 4,mmHg
